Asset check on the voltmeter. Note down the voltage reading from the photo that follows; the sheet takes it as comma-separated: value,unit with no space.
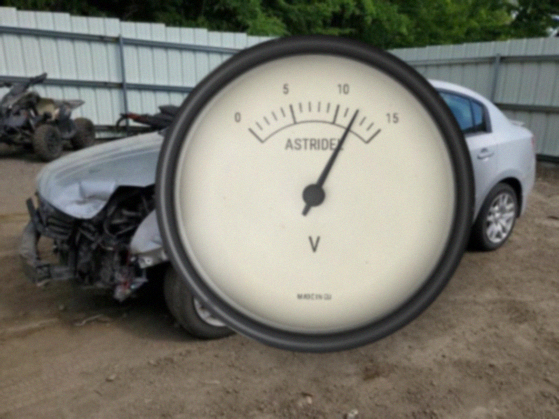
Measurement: 12,V
